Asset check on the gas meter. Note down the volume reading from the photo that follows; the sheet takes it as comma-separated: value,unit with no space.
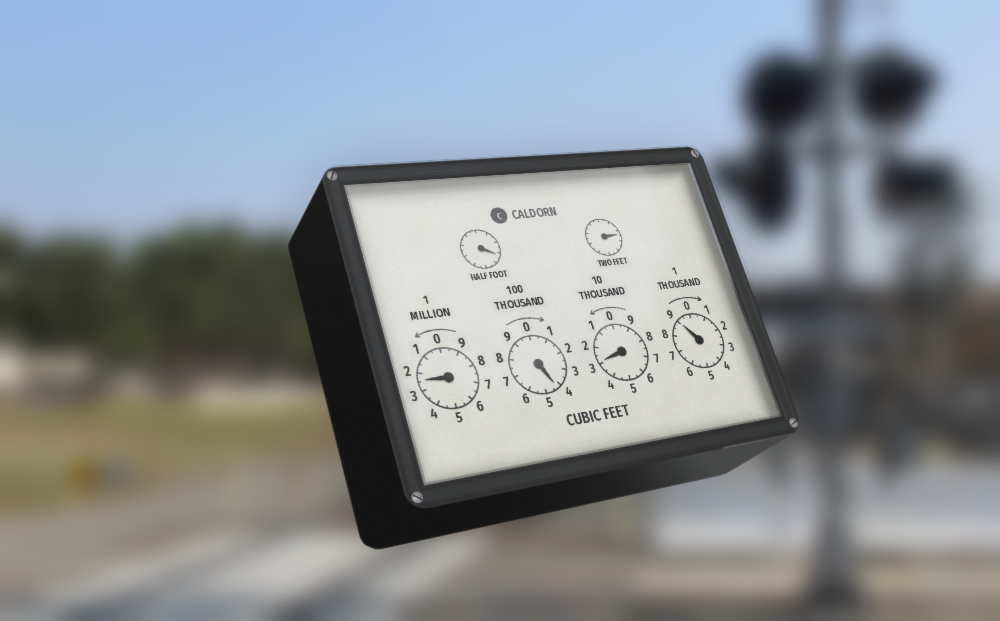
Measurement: 242900,ft³
